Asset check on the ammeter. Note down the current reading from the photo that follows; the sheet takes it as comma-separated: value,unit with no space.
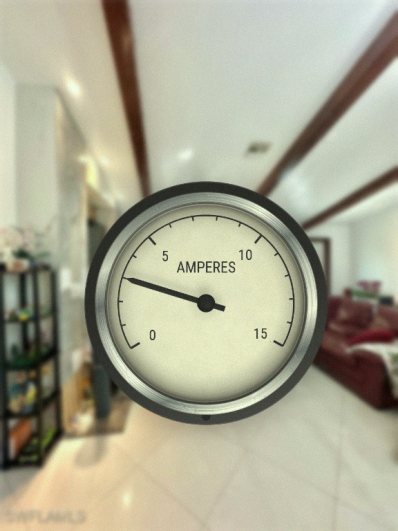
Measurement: 3,A
